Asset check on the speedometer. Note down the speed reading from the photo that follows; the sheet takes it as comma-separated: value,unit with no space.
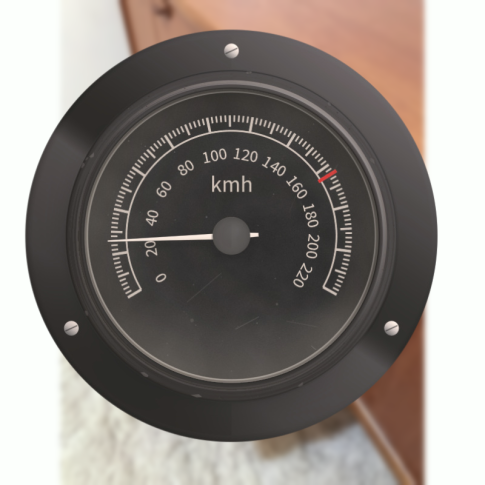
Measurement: 26,km/h
